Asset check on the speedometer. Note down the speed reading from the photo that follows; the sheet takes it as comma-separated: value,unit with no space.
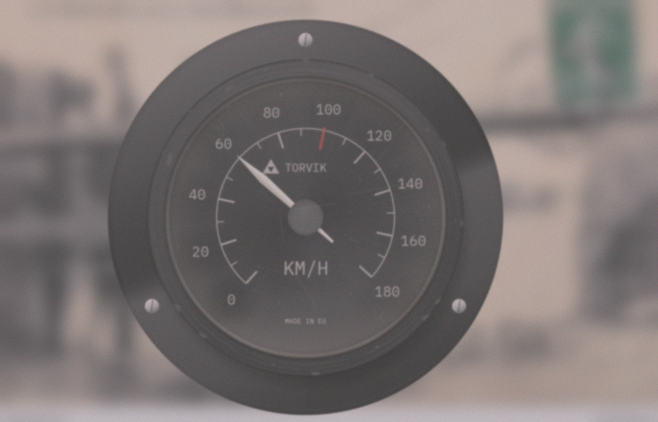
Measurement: 60,km/h
